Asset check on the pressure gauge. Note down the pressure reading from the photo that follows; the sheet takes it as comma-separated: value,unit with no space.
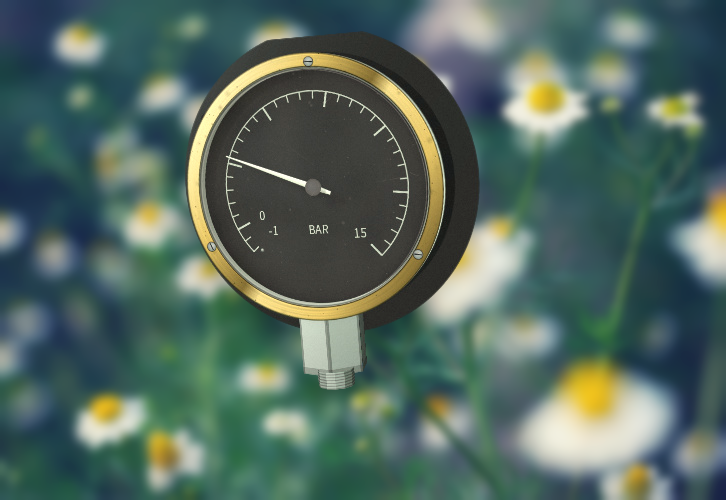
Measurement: 2.75,bar
